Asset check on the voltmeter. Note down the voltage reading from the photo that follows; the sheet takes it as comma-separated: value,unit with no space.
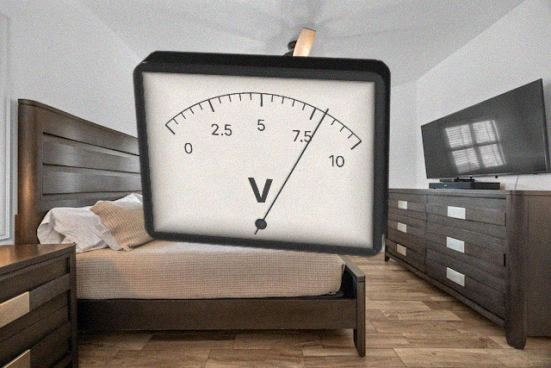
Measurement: 8,V
